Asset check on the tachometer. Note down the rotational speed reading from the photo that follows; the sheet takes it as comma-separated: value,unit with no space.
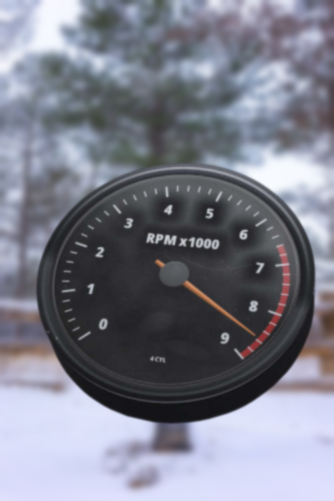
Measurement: 8600,rpm
